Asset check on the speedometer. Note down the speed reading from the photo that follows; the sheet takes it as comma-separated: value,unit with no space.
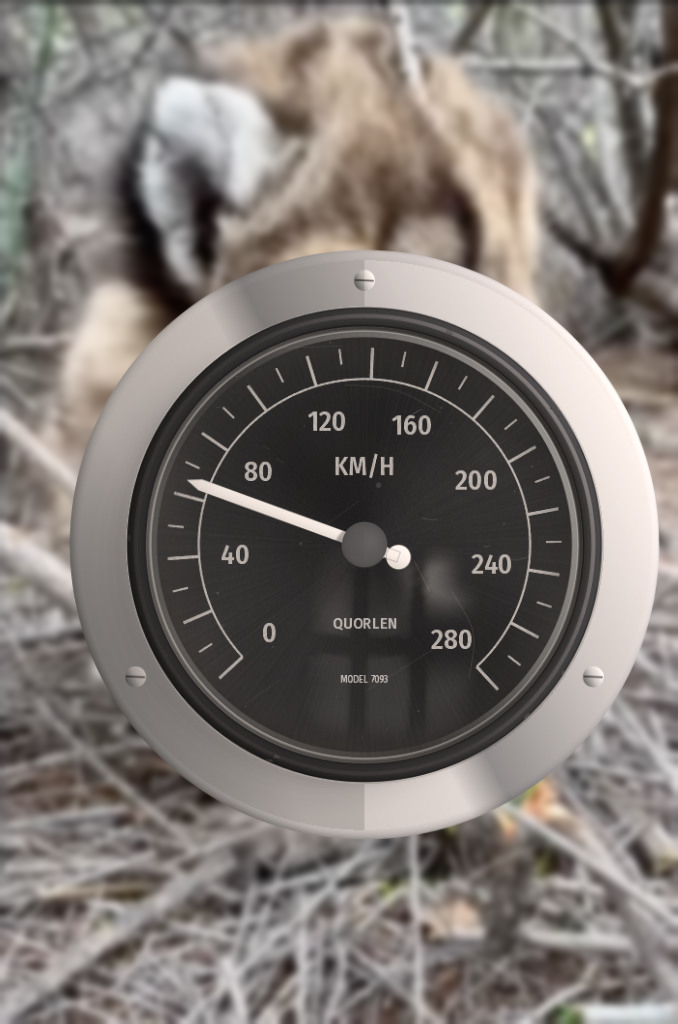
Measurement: 65,km/h
